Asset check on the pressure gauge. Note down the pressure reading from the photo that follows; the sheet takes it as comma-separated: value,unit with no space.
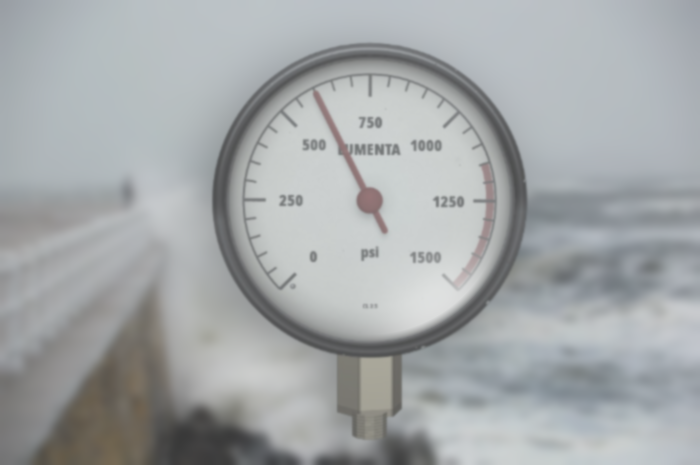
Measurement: 600,psi
